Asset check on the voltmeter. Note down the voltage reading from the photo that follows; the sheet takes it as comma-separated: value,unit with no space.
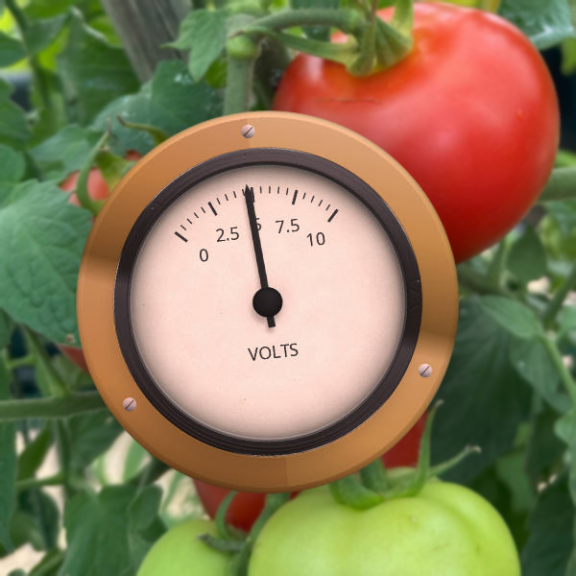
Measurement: 4.75,V
